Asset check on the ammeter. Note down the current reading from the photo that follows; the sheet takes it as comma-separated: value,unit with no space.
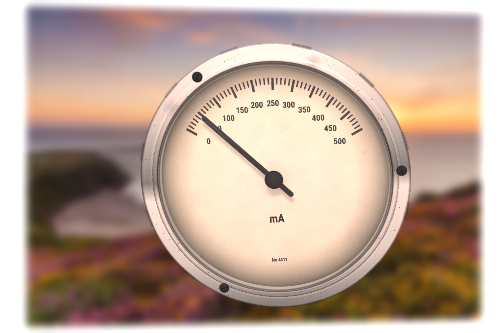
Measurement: 50,mA
